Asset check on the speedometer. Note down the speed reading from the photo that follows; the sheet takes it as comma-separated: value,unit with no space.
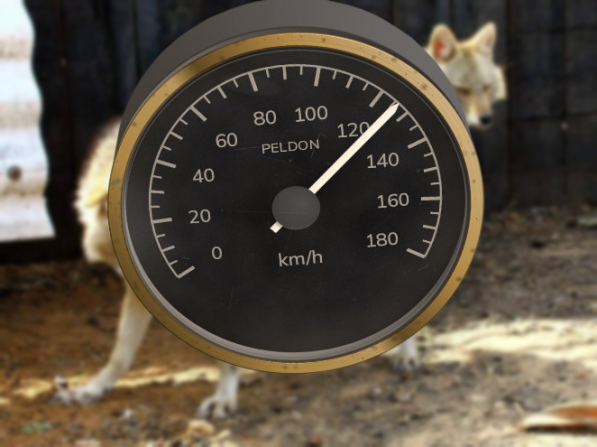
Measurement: 125,km/h
